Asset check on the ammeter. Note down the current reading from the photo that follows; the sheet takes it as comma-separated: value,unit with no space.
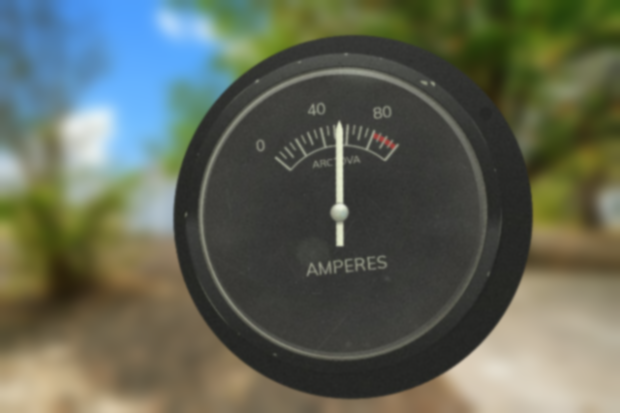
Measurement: 55,A
